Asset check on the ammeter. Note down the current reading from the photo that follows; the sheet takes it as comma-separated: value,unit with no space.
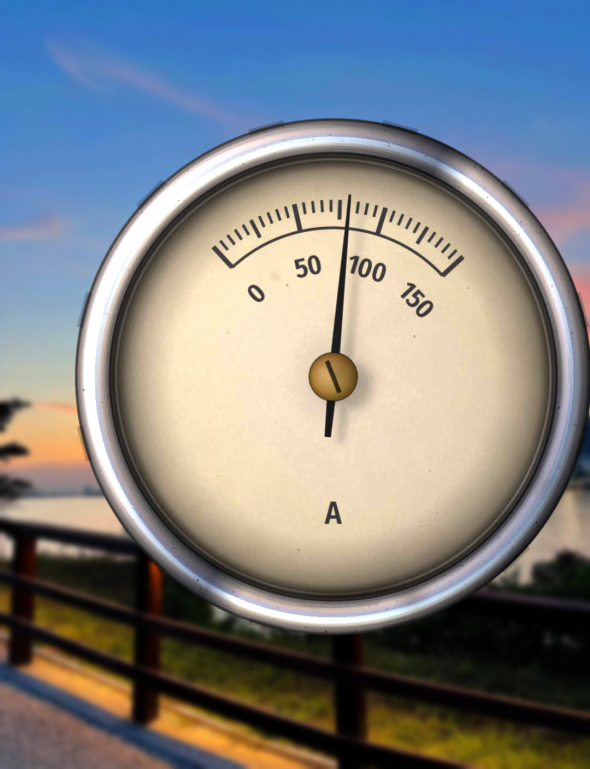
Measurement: 80,A
